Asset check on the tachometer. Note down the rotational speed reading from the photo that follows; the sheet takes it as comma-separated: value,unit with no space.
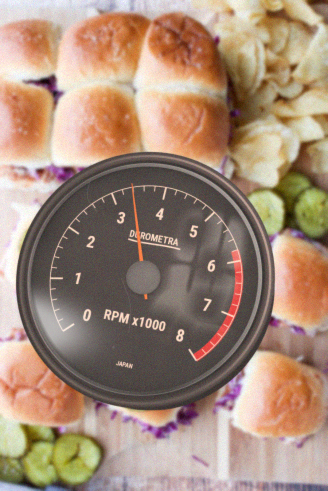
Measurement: 3400,rpm
